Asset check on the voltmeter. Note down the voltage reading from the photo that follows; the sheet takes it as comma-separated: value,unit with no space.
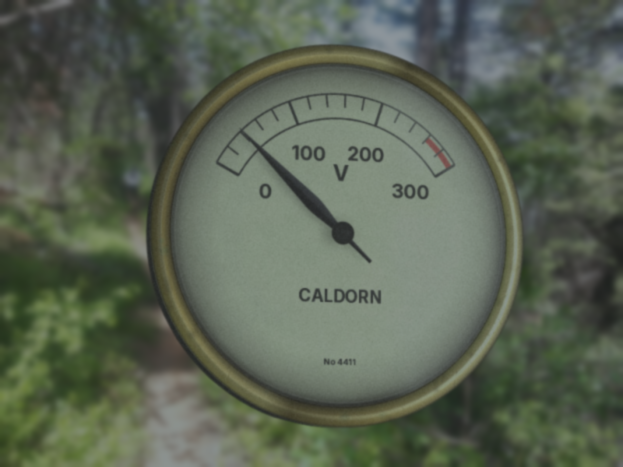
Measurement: 40,V
